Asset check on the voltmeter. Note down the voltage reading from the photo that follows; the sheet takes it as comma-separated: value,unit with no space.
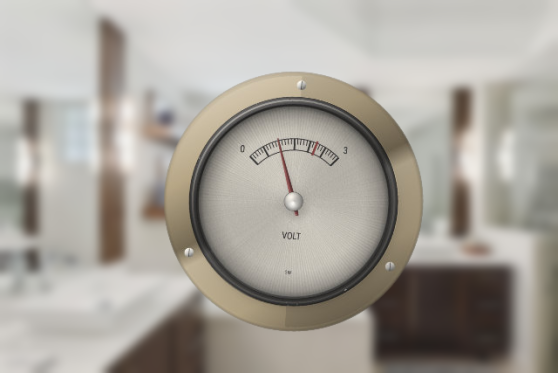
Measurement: 1,V
